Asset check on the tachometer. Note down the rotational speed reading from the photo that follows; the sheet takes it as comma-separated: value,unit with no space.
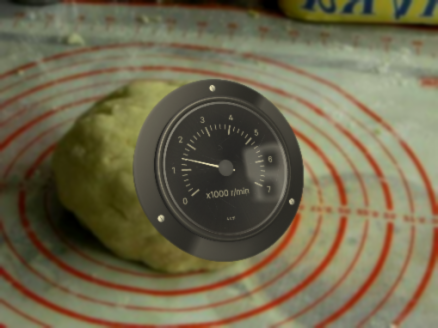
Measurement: 1400,rpm
